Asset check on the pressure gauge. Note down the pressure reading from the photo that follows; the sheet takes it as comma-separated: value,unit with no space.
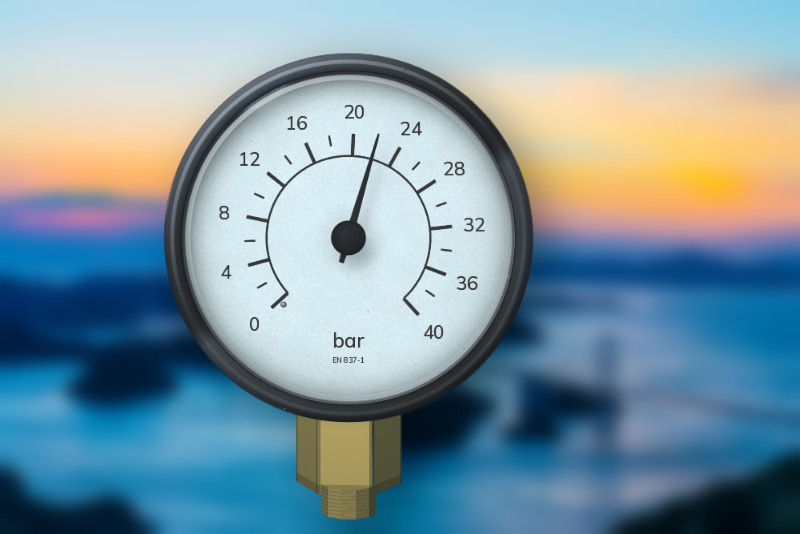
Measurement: 22,bar
